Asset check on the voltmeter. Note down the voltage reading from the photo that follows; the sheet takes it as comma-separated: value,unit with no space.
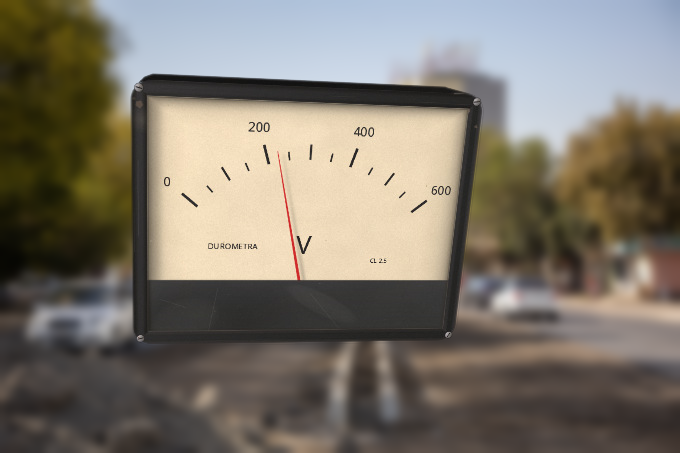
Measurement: 225,V
